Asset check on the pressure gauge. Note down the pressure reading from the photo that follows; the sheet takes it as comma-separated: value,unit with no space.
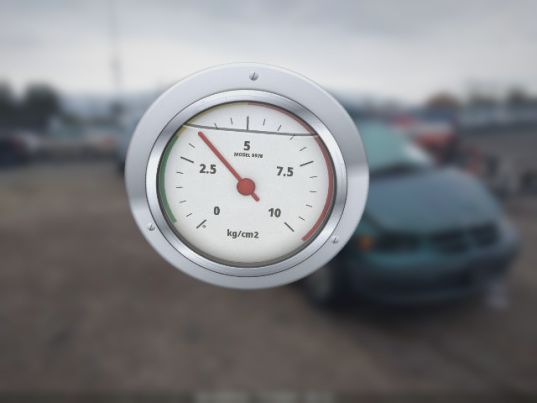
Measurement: 3.5,kg/cm²
